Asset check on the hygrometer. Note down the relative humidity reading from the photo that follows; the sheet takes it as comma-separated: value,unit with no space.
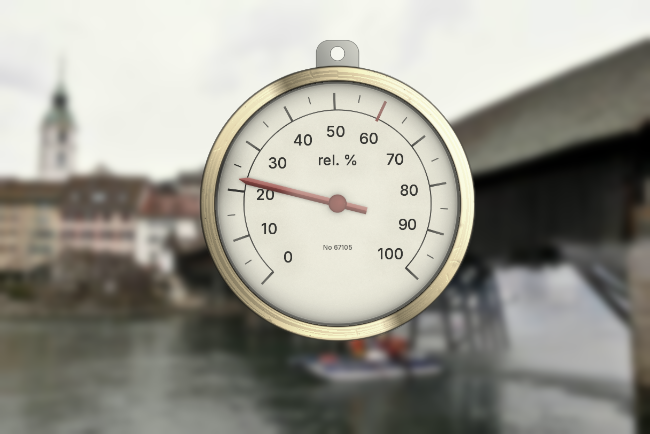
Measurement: 22.5,%
